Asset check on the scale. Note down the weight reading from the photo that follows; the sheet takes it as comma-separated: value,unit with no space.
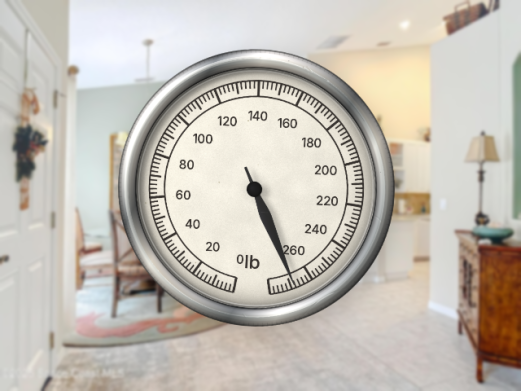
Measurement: 268,lb
